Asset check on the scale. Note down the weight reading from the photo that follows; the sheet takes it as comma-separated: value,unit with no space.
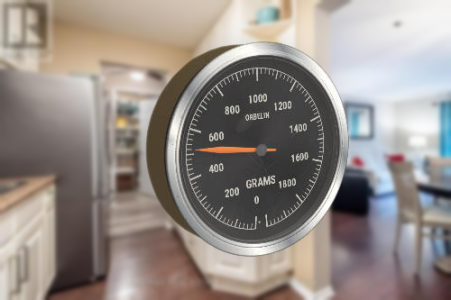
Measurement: 520,g
